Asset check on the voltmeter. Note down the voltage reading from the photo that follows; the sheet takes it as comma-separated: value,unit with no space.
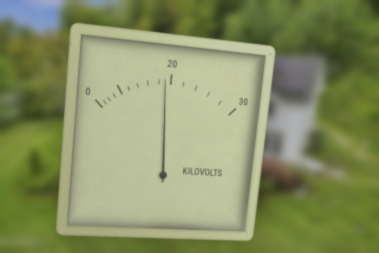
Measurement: 19,kV
